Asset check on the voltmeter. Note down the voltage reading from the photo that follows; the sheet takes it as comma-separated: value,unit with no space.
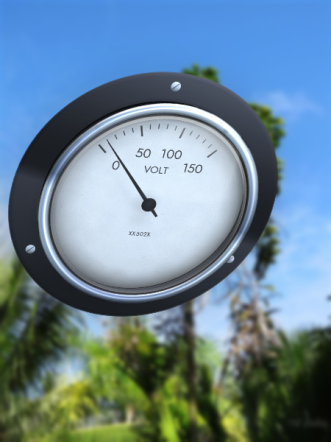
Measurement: 10,V
